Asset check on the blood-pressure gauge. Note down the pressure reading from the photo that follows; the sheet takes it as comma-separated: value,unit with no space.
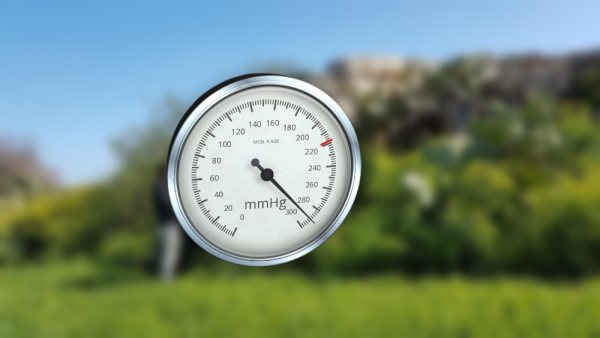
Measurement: 290,mmHg
